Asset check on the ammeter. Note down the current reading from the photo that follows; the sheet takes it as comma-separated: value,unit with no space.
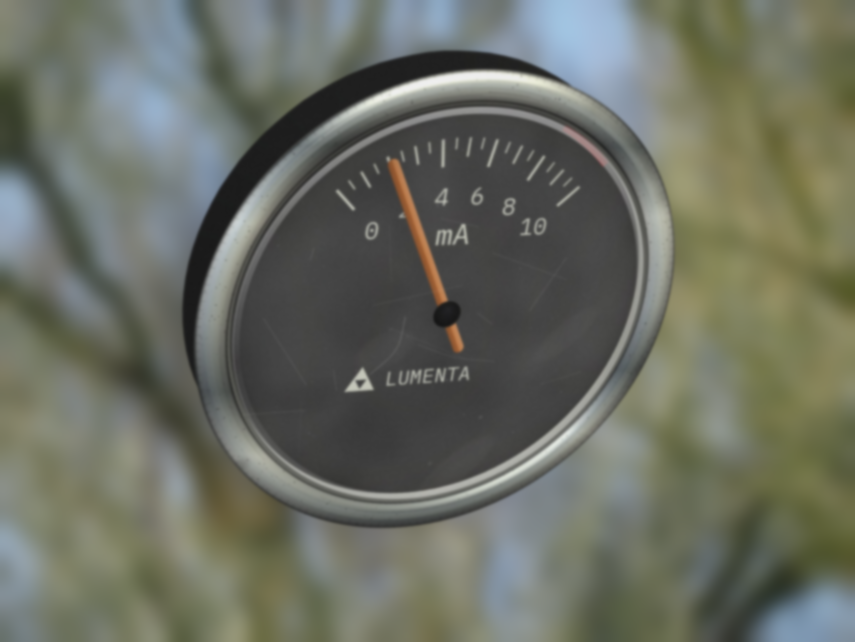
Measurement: 2,mA
